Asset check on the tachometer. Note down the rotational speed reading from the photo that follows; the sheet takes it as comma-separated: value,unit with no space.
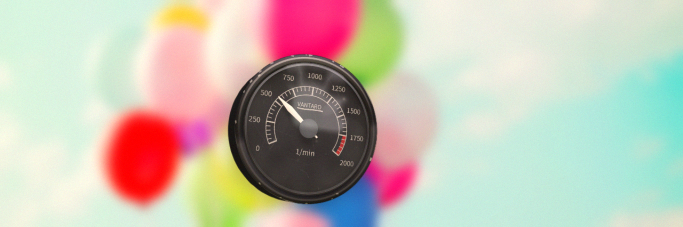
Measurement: 550,rpm
